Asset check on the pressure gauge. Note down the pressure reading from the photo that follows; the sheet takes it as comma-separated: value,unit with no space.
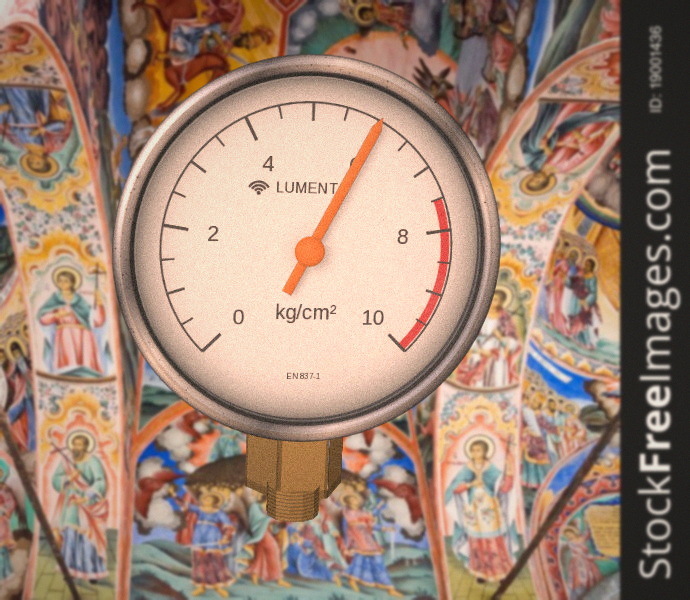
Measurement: 6,kg/cm²
